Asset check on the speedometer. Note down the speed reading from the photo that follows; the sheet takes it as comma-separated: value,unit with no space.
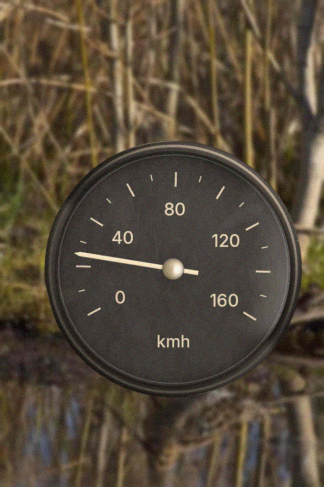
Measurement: 25,km/h
